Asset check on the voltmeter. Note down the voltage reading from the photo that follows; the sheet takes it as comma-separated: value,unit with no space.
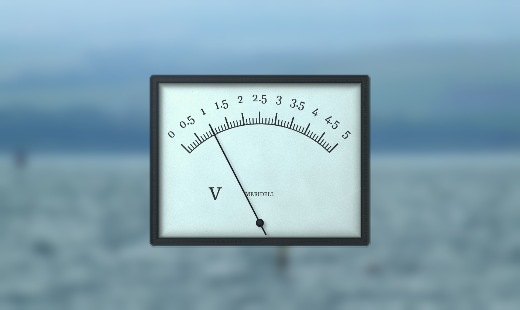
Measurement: 1,V
